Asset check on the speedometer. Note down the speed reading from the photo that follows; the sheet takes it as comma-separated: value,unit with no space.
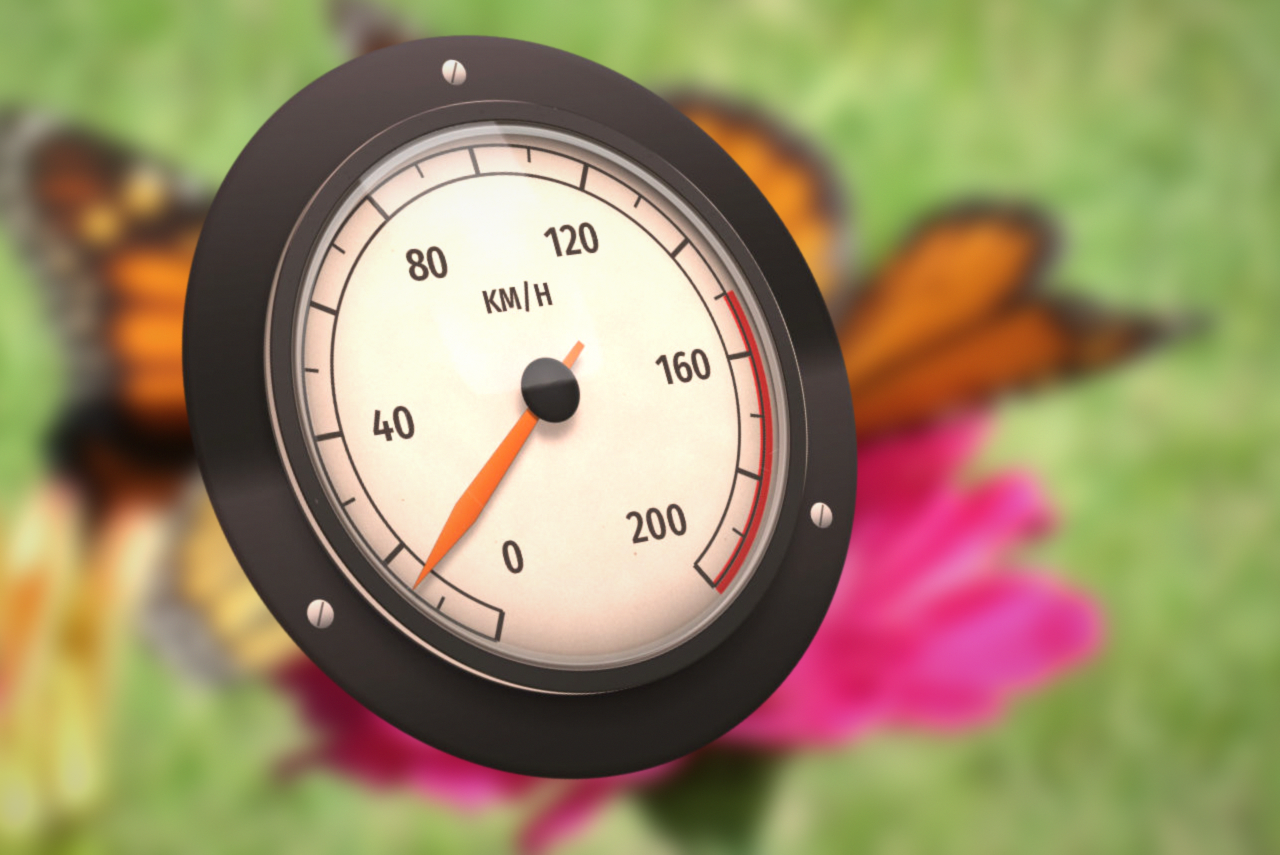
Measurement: 15,km/h
